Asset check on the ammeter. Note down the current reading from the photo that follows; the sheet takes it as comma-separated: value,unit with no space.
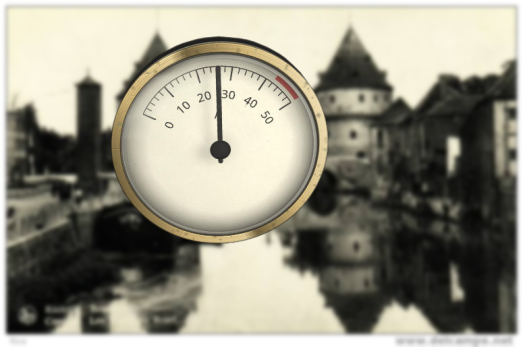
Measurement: 26,A
